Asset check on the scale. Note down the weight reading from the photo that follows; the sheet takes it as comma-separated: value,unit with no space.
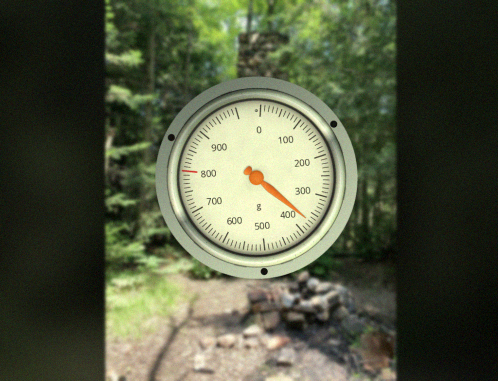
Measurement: 370,g
